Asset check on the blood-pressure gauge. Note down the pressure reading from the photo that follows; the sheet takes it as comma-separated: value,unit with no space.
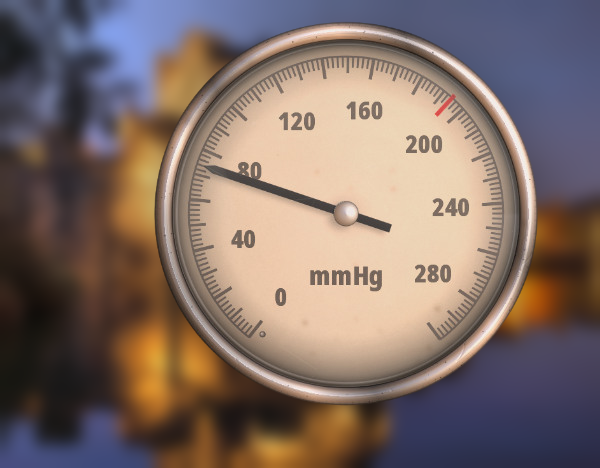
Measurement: 74,mmHg
